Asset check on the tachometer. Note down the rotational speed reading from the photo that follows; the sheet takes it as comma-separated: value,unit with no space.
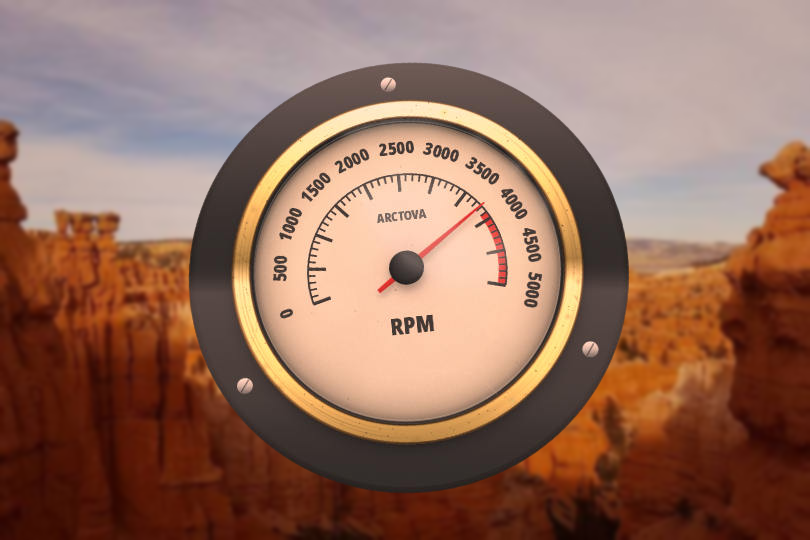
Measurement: 3800,rpm
